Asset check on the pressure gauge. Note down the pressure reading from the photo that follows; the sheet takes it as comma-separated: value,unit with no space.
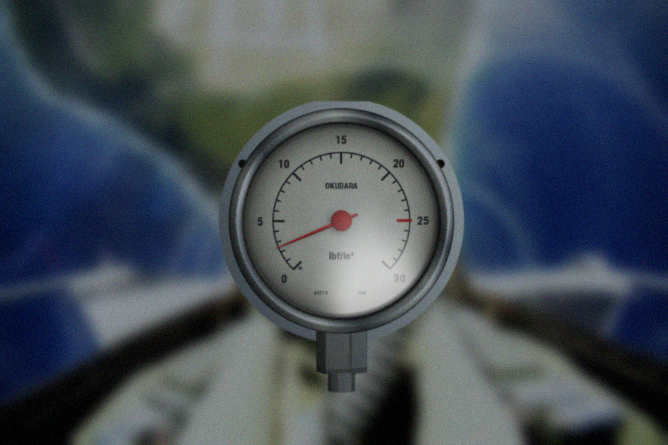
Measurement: 2.5,psi
